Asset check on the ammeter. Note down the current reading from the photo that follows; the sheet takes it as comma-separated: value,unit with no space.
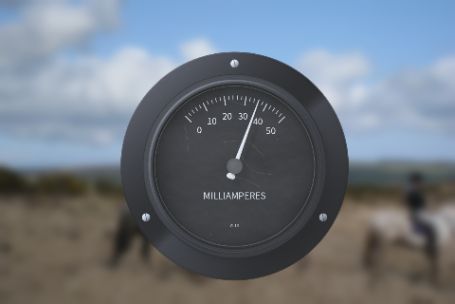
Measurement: 36,mA
